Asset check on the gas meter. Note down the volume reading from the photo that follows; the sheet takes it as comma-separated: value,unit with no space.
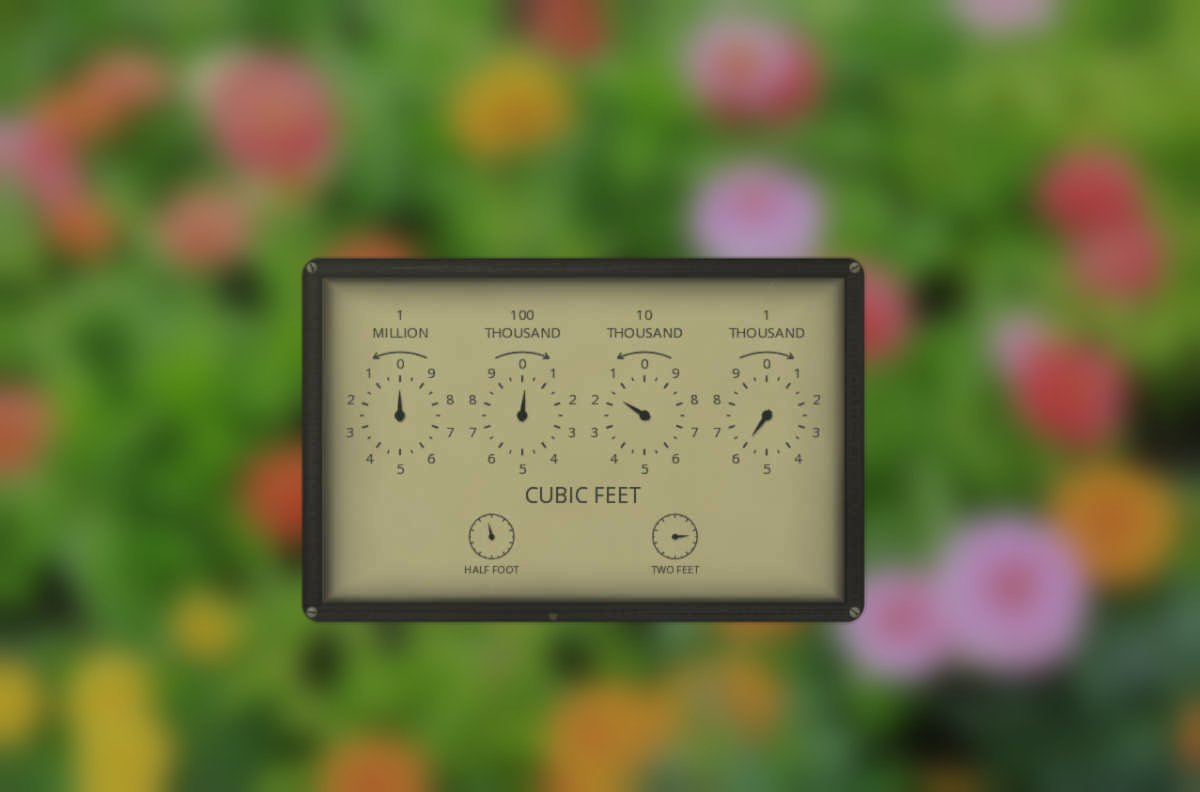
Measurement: 1600,ft³
